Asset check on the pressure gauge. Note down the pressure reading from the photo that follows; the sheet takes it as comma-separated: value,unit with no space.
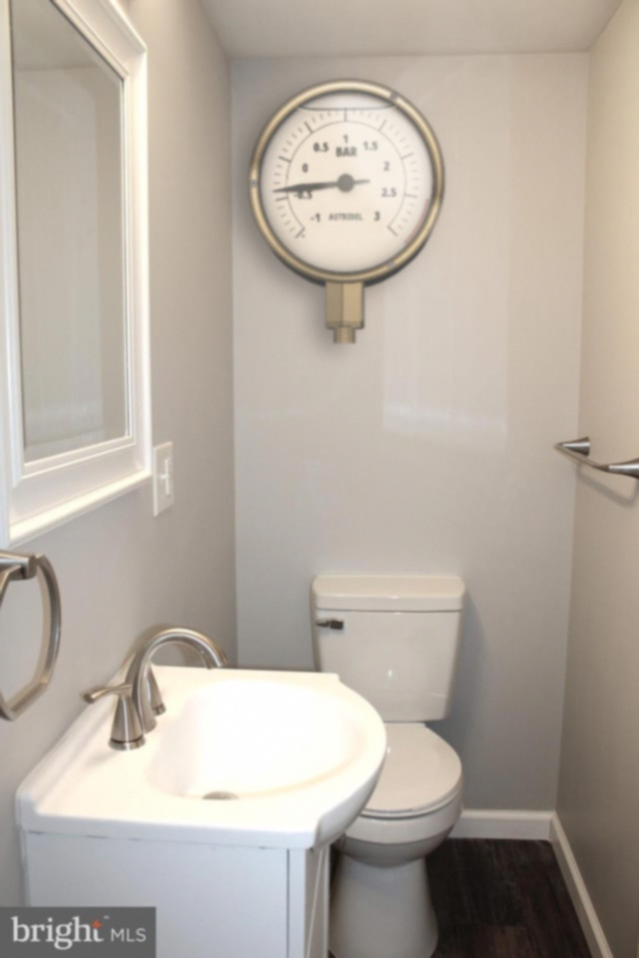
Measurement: -0.4,bar
